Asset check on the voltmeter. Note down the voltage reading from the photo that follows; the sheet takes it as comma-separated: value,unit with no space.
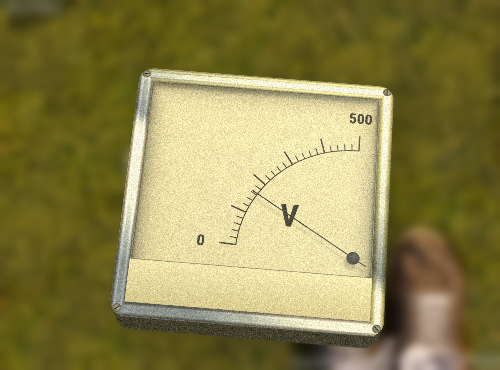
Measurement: 160,V
